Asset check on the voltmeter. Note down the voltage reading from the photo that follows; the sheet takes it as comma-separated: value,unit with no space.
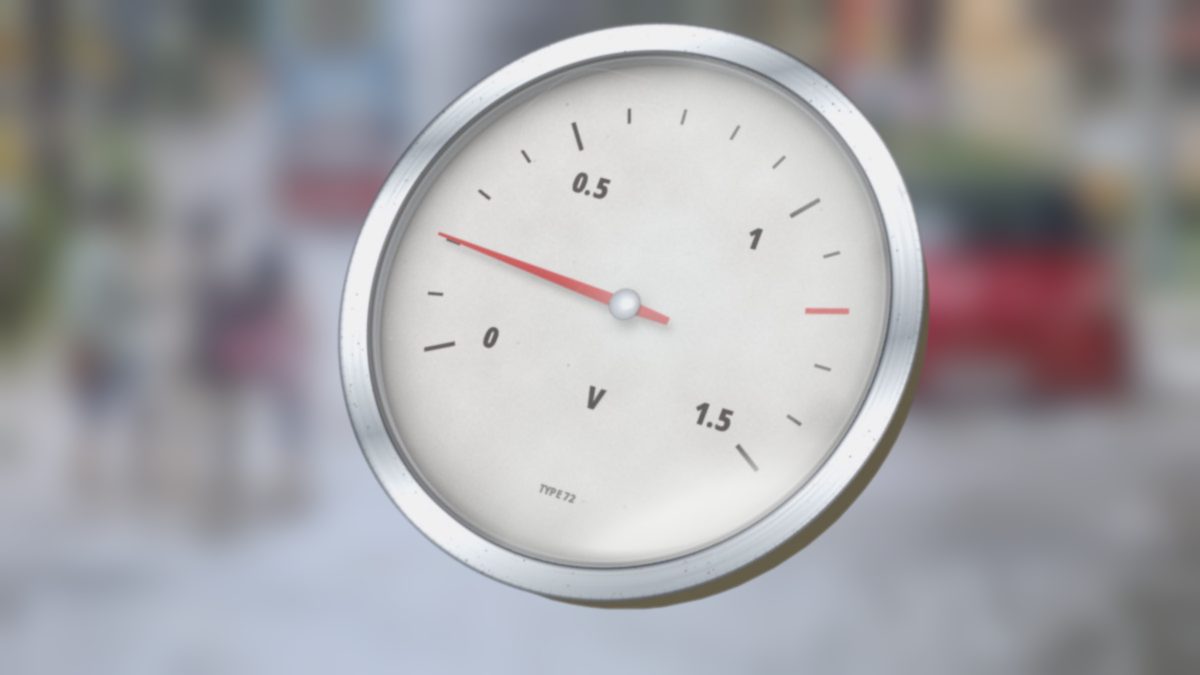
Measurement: 0.2,V
